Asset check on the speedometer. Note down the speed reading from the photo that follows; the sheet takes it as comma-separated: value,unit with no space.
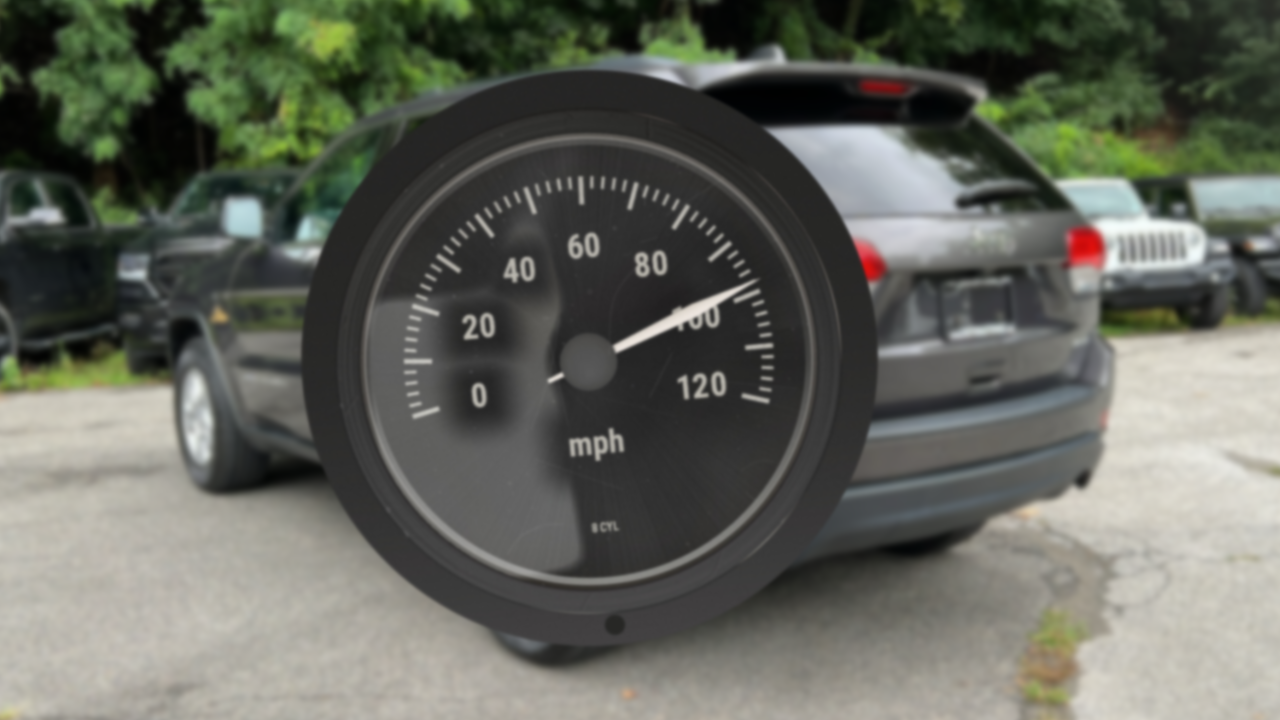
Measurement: 98,mph
